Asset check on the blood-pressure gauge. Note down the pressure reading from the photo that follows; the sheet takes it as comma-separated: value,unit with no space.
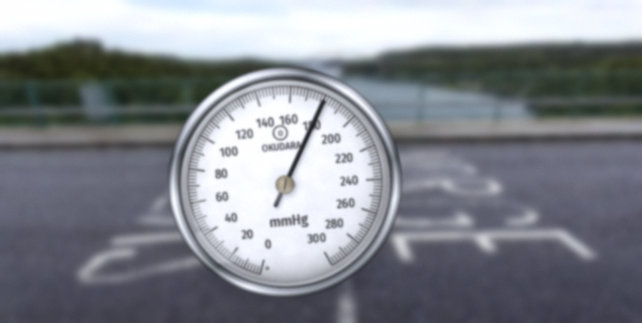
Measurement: 180,mmHg
